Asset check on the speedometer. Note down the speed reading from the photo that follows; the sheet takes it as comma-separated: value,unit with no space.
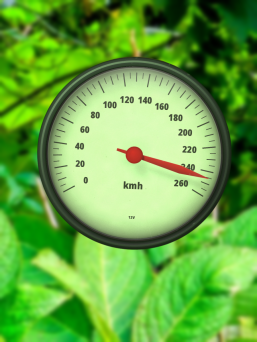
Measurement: 245,km/h
